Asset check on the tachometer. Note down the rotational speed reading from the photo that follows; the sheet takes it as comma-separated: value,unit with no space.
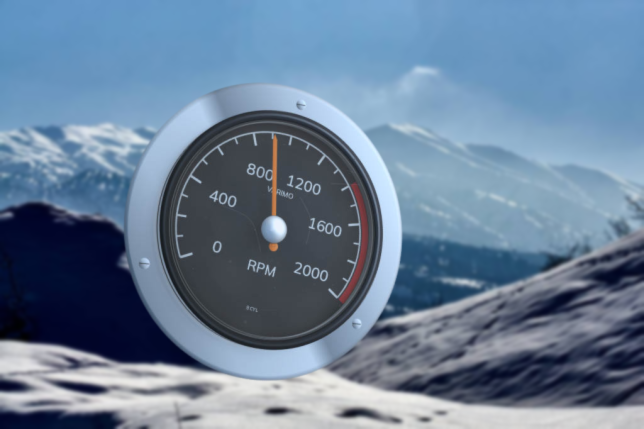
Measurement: 900,rpm
